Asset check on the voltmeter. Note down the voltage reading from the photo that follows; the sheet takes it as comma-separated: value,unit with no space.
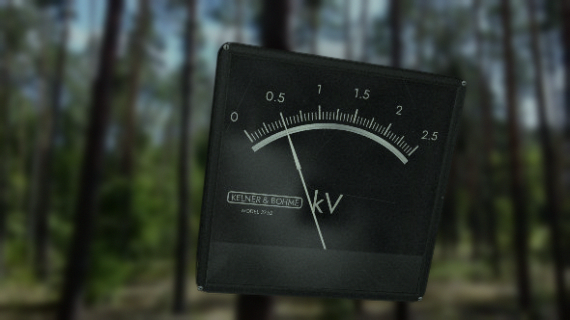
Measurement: 0.5,kV
